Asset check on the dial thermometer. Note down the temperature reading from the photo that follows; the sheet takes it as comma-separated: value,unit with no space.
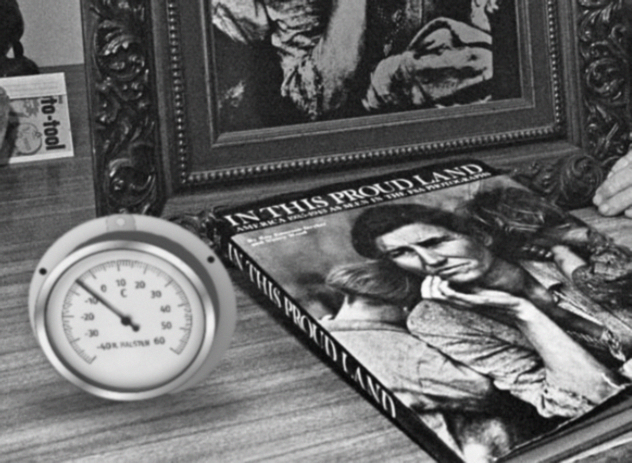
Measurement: -5,°C
